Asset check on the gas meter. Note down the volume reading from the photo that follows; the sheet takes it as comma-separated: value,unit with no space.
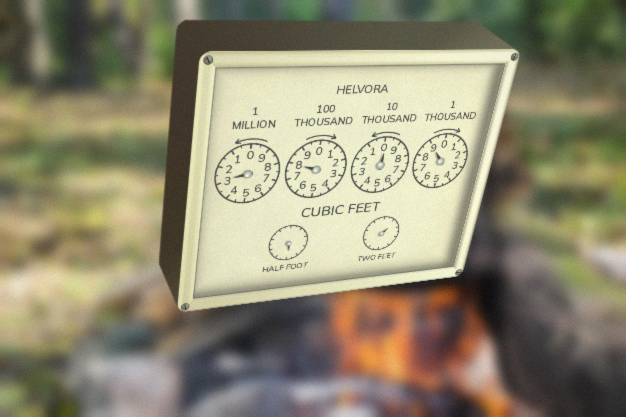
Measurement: 279900,ft³
